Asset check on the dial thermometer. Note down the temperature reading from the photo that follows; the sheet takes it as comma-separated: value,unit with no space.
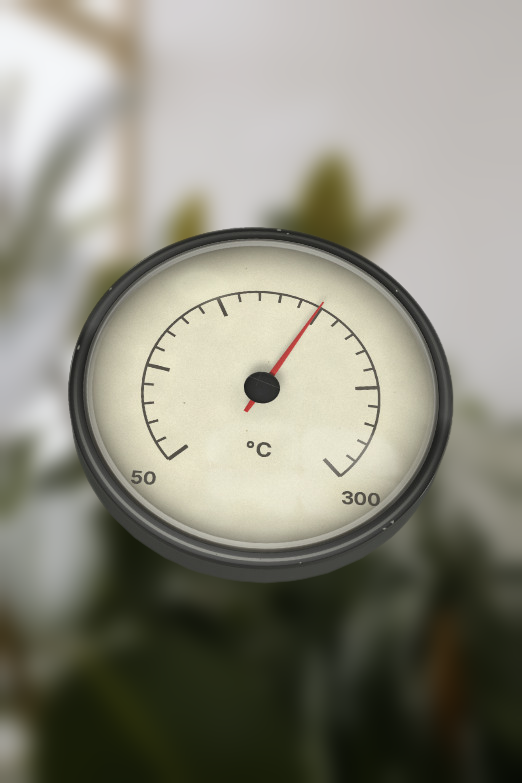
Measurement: 200,°C
